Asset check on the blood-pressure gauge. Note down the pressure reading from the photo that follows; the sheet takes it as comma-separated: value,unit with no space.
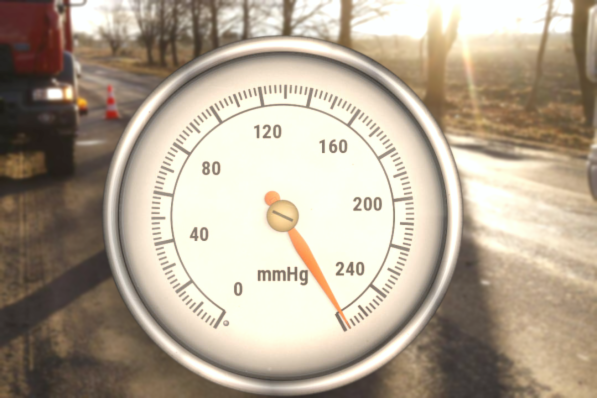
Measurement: 258,mmHg
